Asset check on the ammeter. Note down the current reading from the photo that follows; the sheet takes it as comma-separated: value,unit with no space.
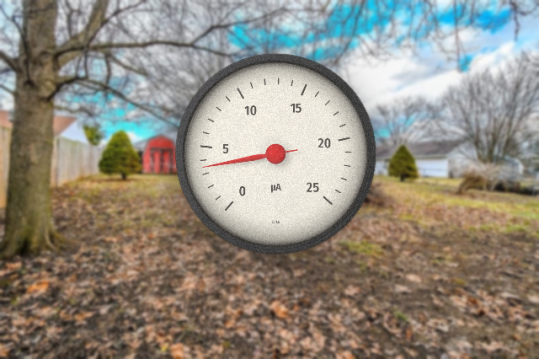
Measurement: 3.5,µA
